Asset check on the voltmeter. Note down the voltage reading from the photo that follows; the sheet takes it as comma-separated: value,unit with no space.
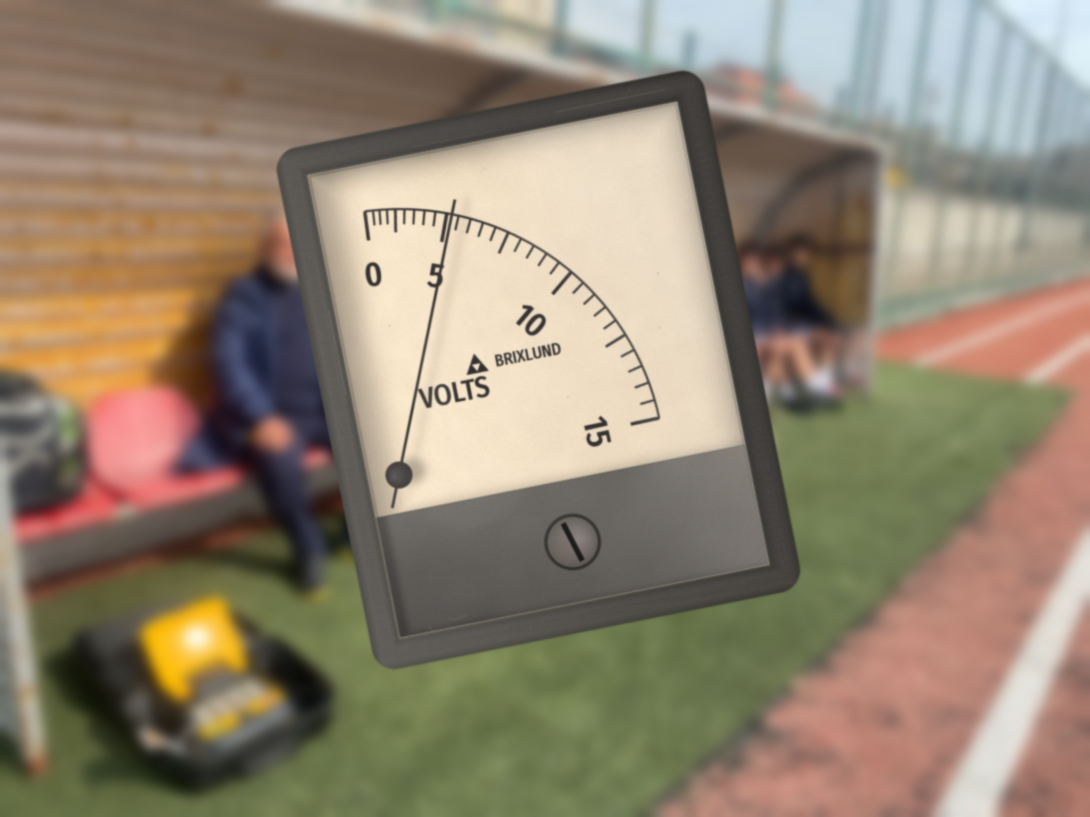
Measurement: 5.25,V
